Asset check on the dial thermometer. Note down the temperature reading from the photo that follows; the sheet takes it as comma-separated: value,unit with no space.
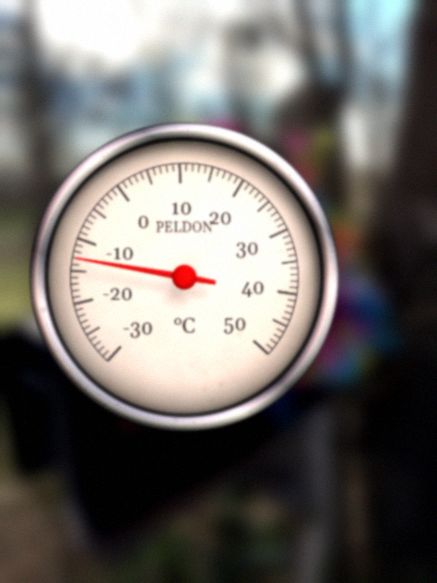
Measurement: -13,°C
